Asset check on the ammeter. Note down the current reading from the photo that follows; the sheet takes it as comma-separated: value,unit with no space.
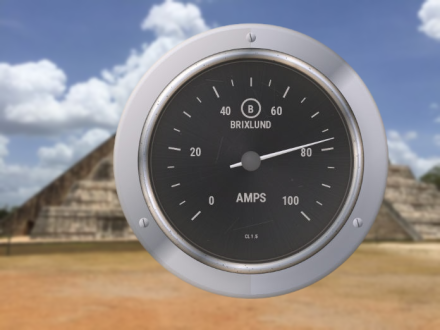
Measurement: 77.5,A
